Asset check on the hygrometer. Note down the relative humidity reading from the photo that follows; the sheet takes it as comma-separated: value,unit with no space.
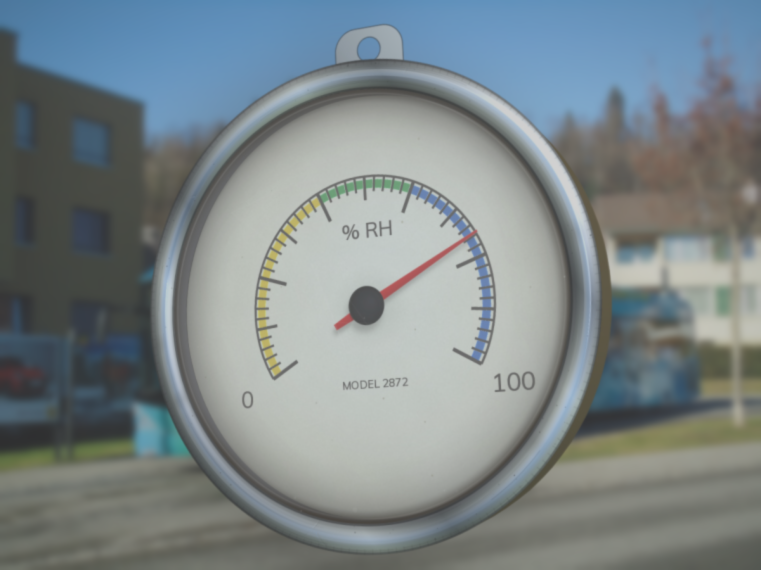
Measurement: 76,%
